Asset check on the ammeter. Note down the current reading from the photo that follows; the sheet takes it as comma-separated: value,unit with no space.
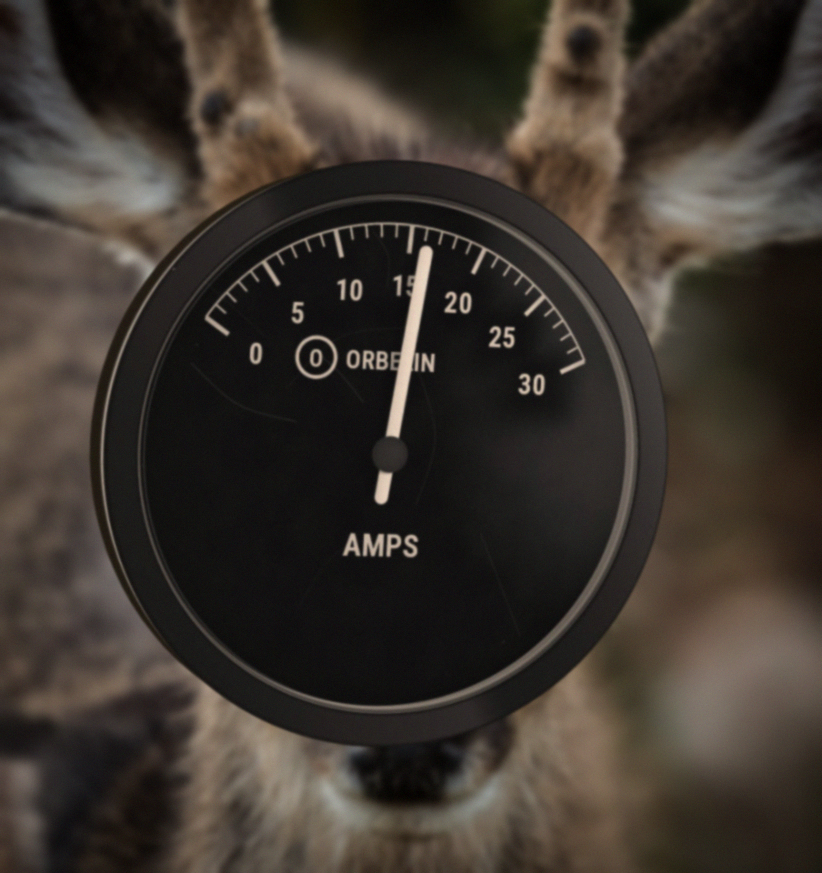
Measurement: 16,A
